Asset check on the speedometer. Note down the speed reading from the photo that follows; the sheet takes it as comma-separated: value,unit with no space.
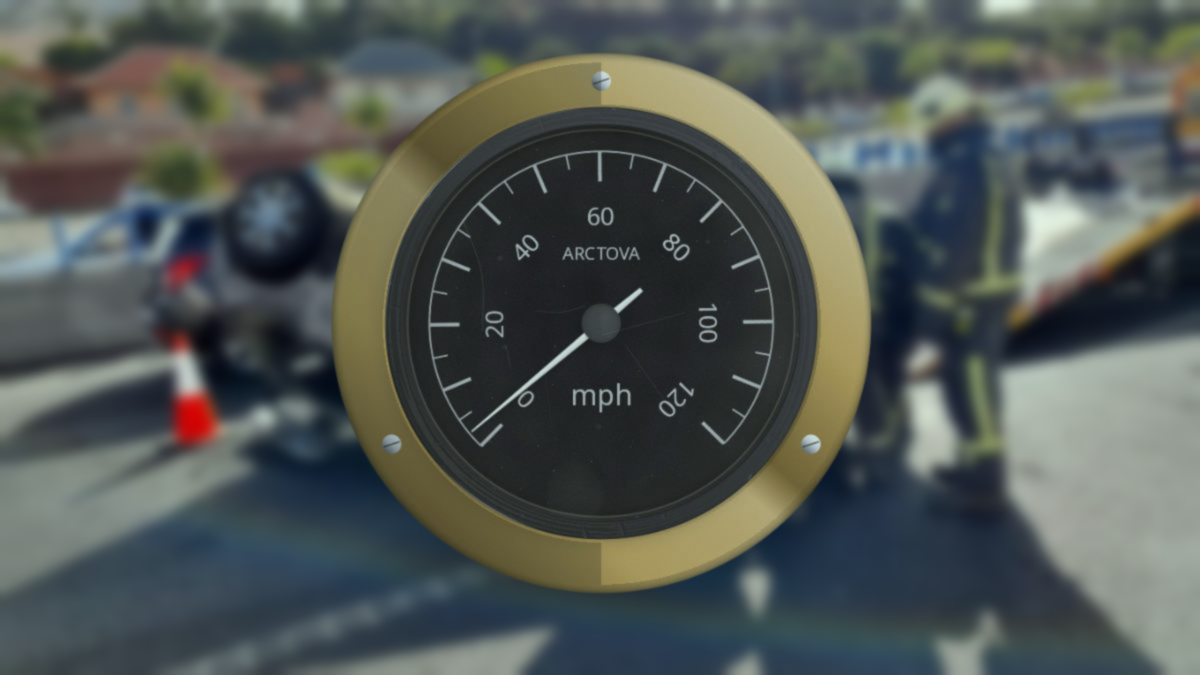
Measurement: 2.5,mph
